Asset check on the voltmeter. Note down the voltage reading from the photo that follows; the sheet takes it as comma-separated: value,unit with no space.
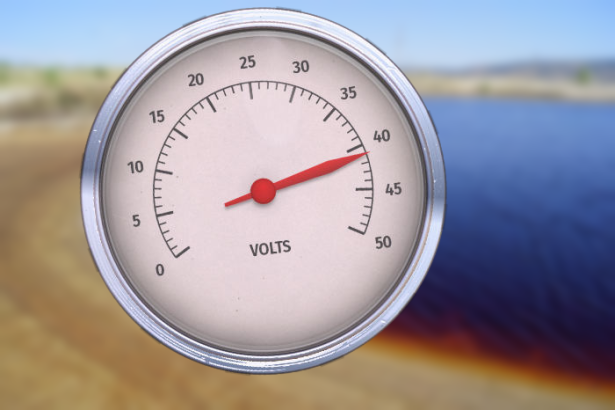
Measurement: 41,V
